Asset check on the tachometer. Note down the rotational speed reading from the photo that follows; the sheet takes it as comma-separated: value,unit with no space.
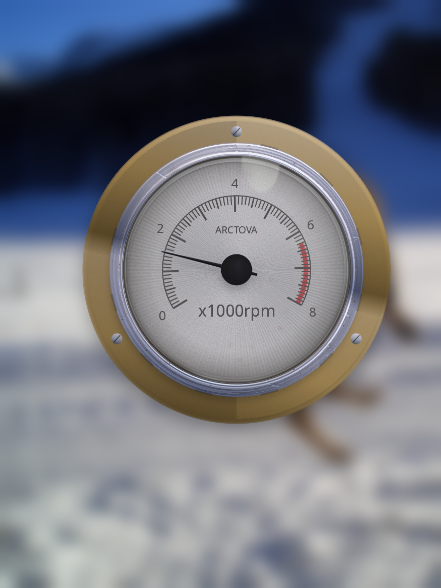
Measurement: 1500,rpm
